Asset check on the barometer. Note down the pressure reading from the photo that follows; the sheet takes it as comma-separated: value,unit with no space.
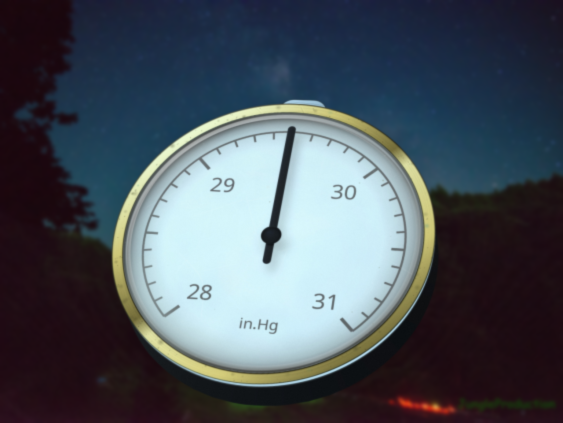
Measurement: 29.5,inHg
